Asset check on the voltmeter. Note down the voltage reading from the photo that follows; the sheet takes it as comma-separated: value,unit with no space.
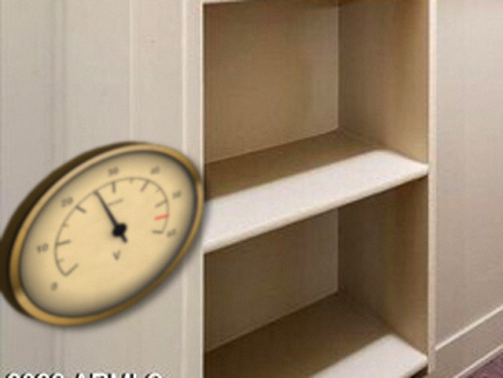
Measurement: 25,V
